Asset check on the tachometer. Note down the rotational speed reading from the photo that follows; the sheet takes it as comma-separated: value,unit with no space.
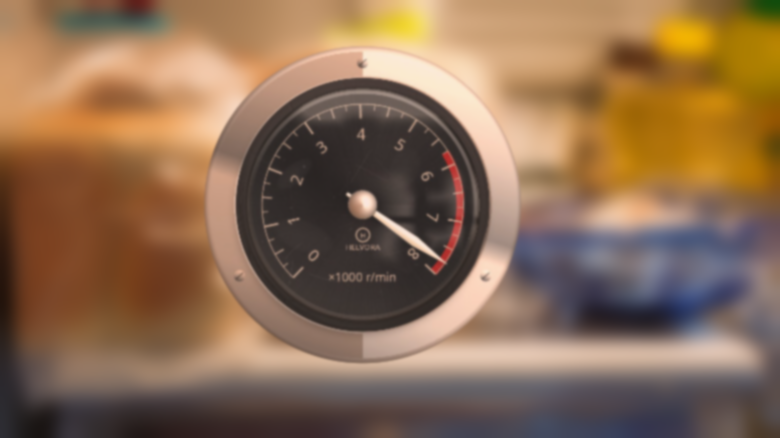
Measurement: 7750,rpm
